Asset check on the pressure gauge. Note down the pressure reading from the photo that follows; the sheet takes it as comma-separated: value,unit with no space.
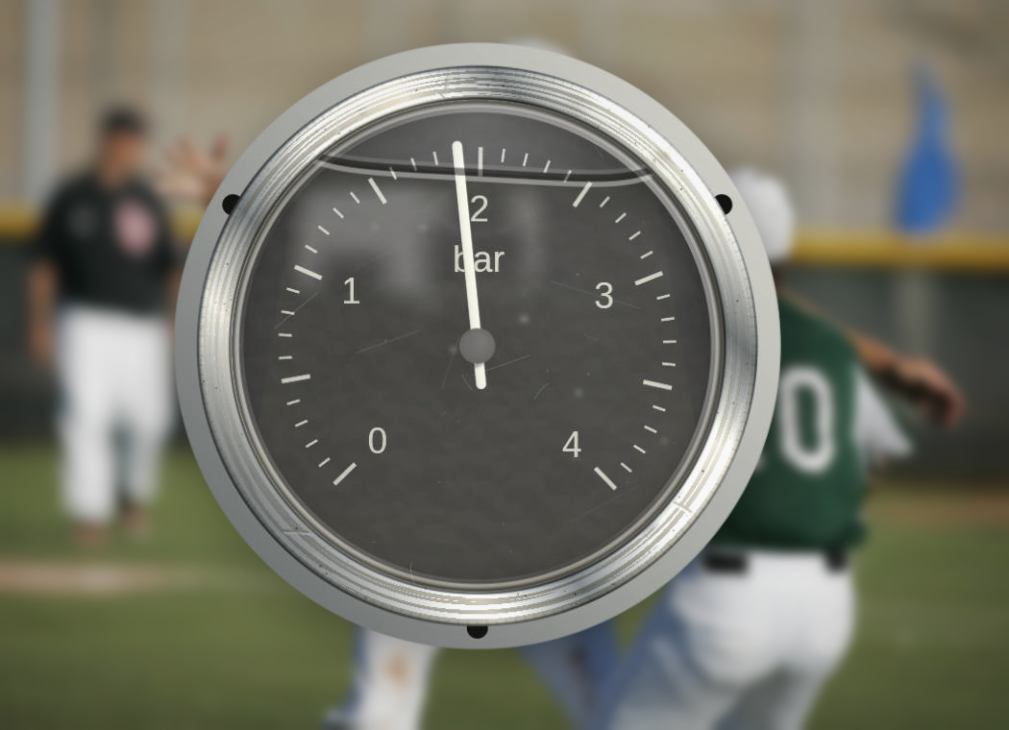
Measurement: 1.9,bar
